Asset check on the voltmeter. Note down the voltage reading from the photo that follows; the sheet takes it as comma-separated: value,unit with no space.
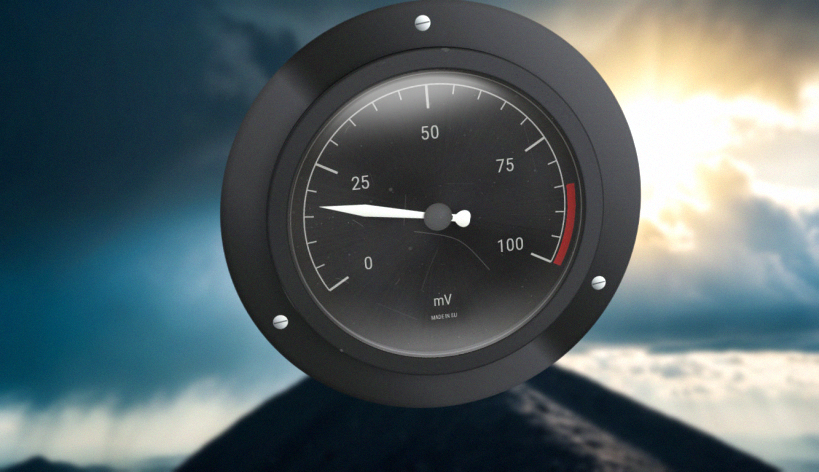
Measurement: 17.5,mV
